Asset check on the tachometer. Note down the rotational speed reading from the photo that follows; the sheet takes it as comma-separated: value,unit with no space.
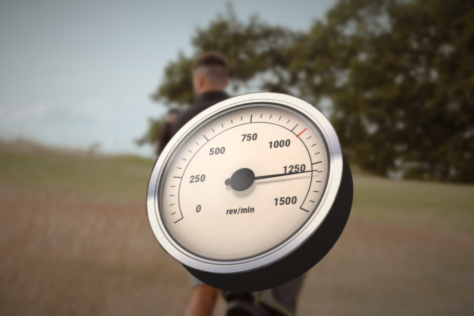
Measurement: 1300,rpm
